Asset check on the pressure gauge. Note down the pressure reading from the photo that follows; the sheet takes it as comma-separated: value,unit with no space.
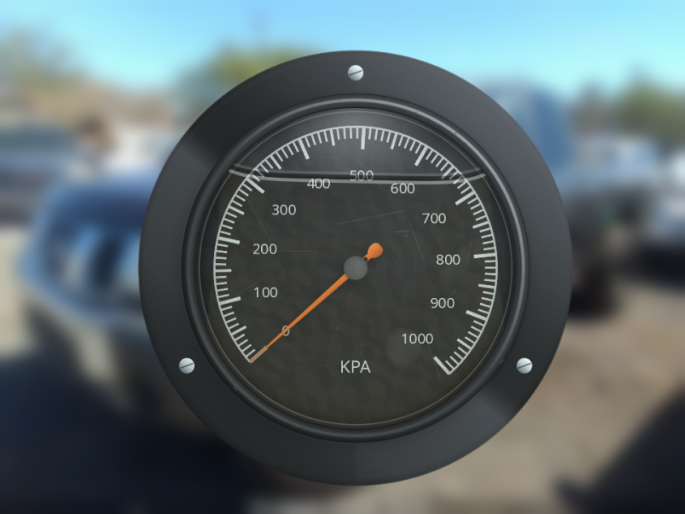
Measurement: 0,kPa
